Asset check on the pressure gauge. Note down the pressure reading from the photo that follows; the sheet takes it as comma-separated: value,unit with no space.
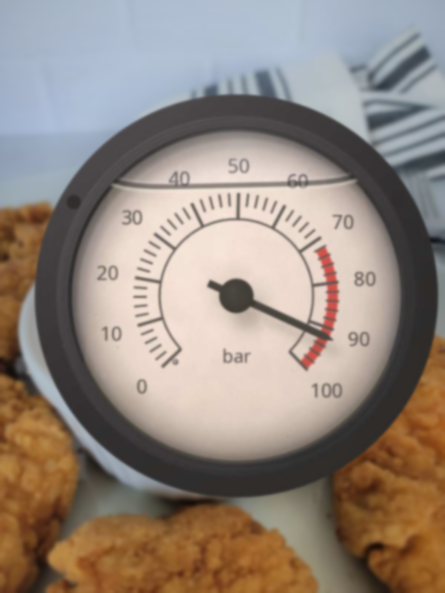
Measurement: 92,bar
